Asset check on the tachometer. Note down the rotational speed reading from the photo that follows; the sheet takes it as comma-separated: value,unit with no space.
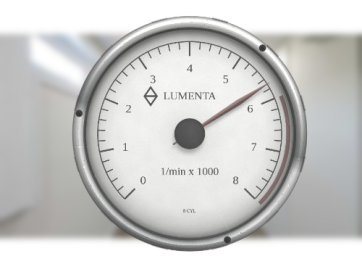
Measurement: 5700,rpm
